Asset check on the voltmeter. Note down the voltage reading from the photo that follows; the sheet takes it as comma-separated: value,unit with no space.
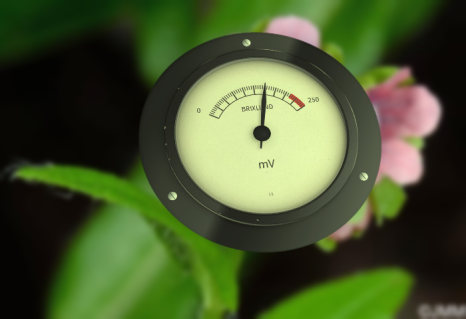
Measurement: 150,mV
